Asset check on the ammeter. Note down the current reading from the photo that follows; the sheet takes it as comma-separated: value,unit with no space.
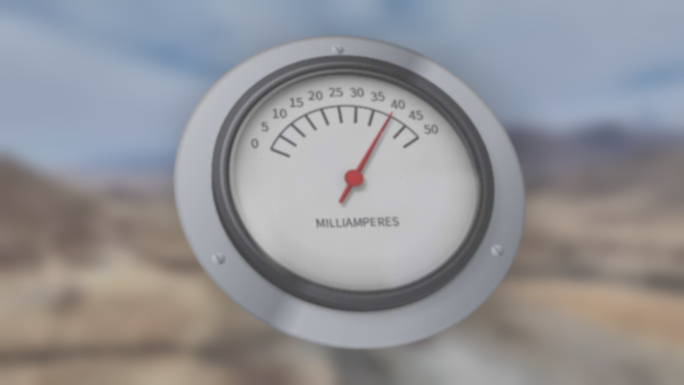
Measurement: 40,mA
